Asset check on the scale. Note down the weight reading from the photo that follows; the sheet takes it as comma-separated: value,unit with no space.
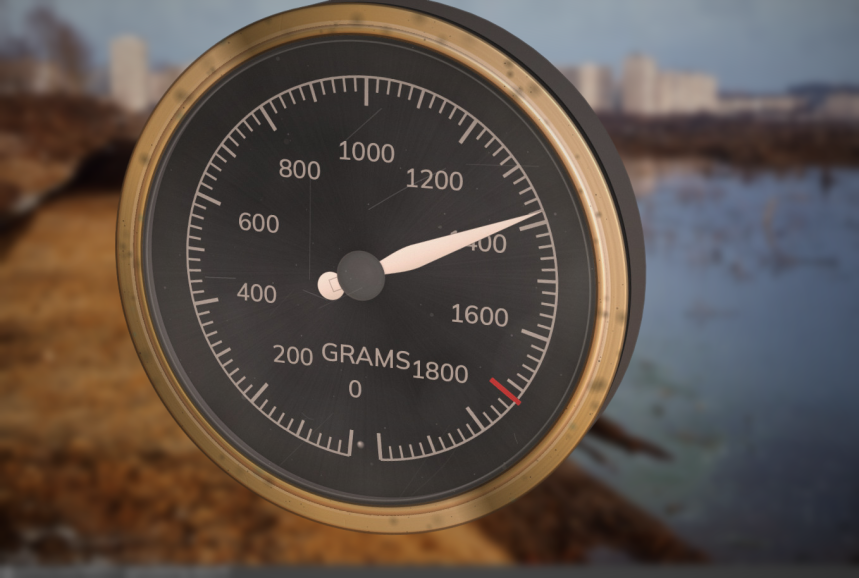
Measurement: 1380,g
